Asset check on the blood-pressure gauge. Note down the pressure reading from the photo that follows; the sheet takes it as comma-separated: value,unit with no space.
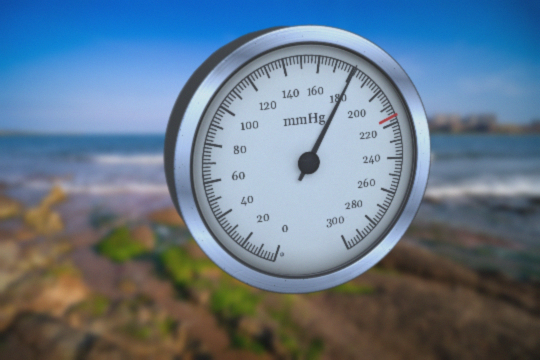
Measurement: 180,mmHg
